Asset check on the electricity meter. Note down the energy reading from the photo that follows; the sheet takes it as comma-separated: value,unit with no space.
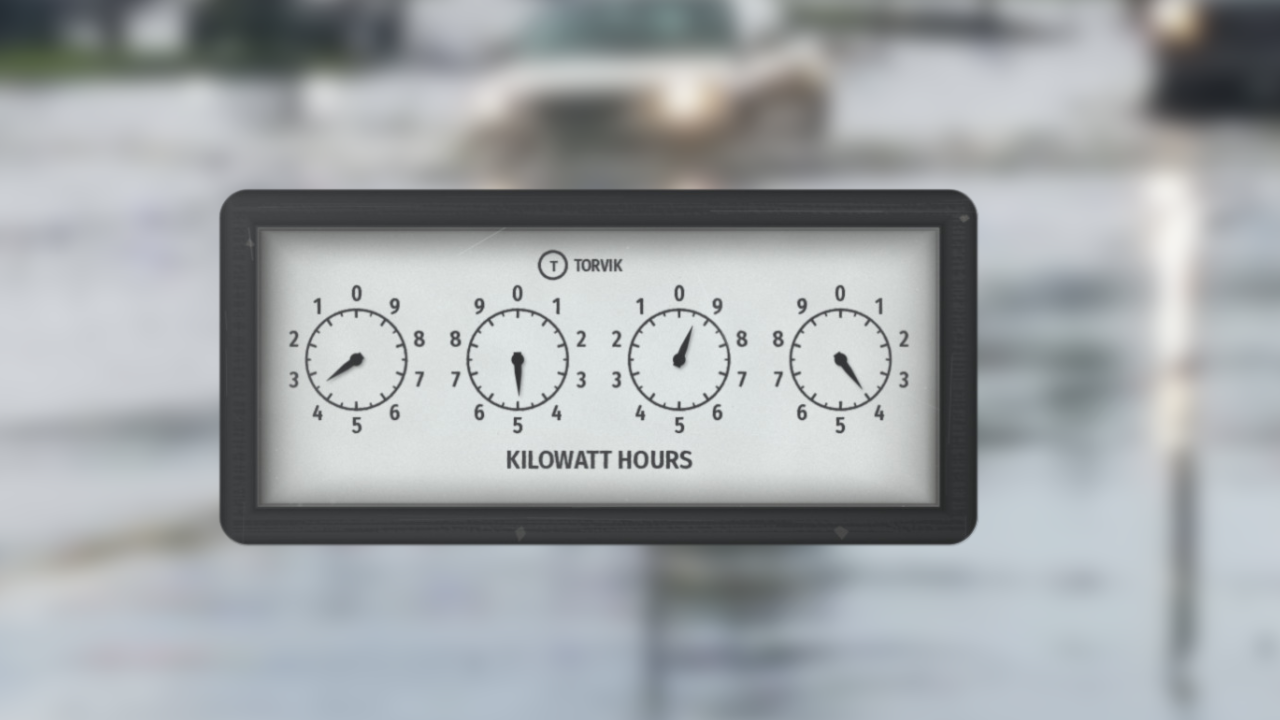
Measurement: 3494,kWh
